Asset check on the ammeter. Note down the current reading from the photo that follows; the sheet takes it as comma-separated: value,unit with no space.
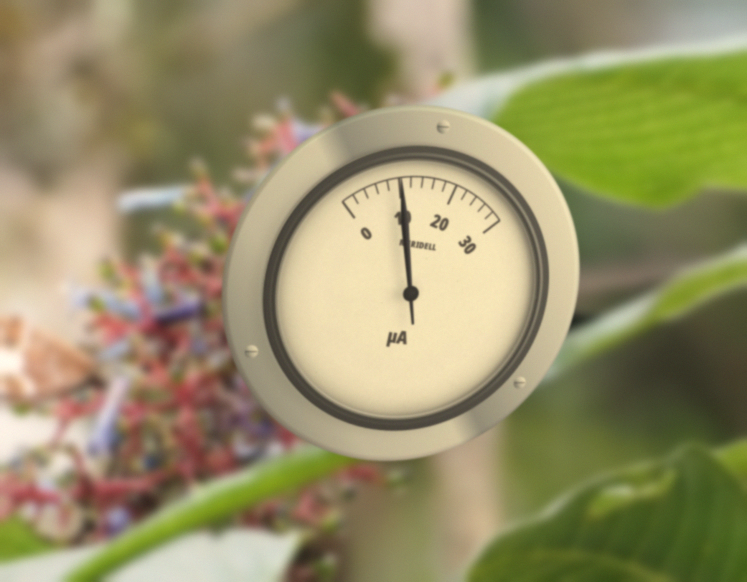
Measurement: 10,µA
